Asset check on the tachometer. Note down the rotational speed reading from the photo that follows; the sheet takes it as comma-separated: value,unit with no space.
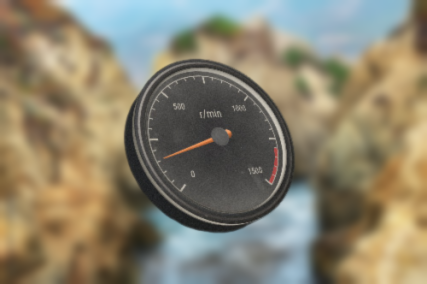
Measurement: 150,rpm
